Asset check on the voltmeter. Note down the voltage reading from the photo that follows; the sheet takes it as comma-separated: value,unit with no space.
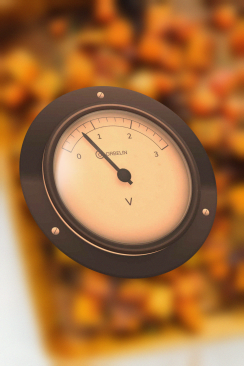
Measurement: 0.6,V
